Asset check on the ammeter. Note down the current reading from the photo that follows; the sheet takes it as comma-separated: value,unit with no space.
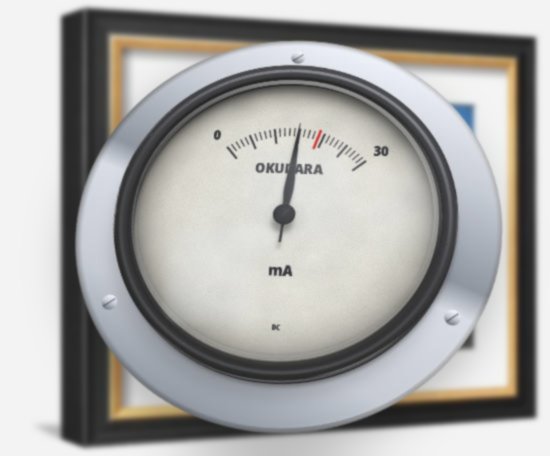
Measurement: 15,mA
